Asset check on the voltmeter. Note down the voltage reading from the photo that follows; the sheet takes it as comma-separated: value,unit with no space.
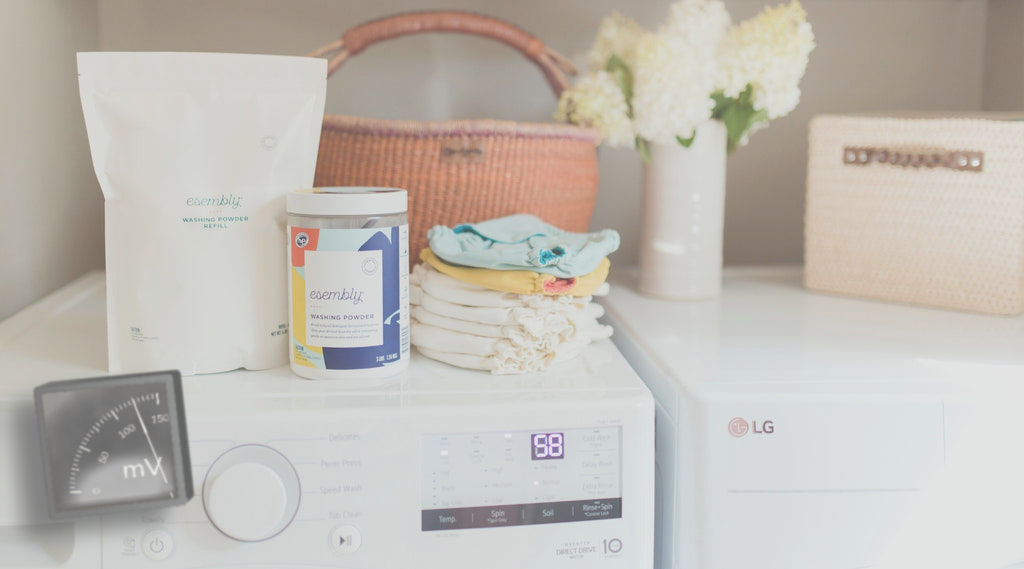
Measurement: 125,mV
